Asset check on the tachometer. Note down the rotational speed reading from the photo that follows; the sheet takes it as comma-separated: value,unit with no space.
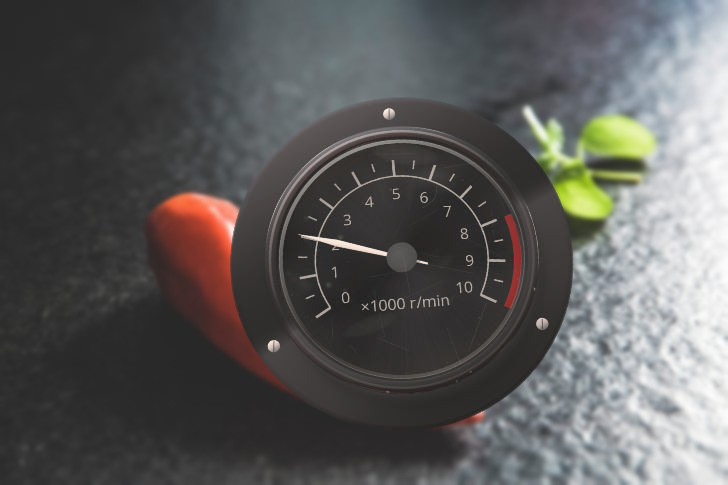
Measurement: 2000,rpm
